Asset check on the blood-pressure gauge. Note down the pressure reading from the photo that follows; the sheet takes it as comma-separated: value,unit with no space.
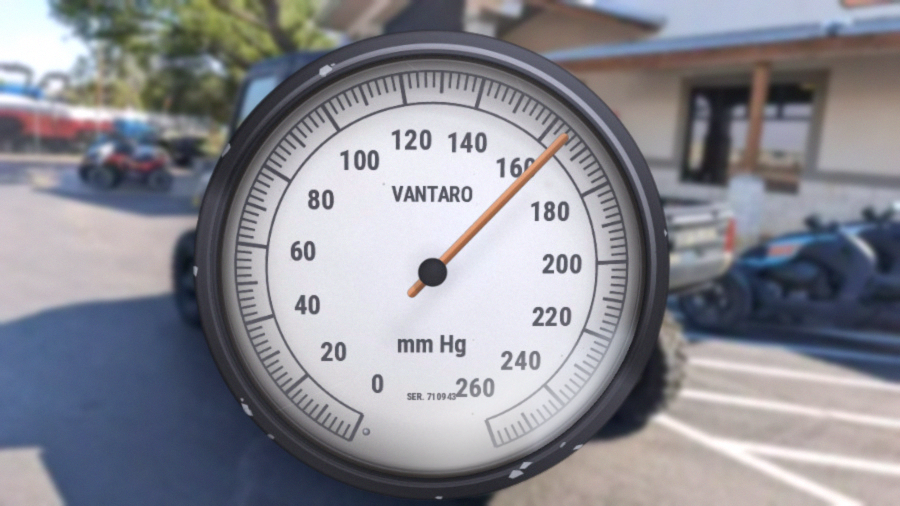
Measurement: 164,mmHg
